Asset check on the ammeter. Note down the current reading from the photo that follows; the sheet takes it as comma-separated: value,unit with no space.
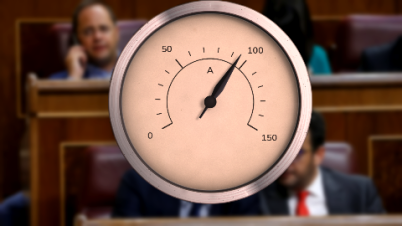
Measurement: 95,A
